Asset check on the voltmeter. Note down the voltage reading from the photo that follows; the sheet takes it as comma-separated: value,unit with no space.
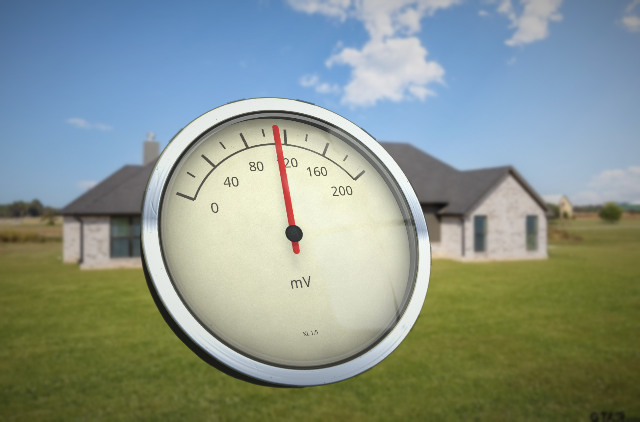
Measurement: 110,mV
